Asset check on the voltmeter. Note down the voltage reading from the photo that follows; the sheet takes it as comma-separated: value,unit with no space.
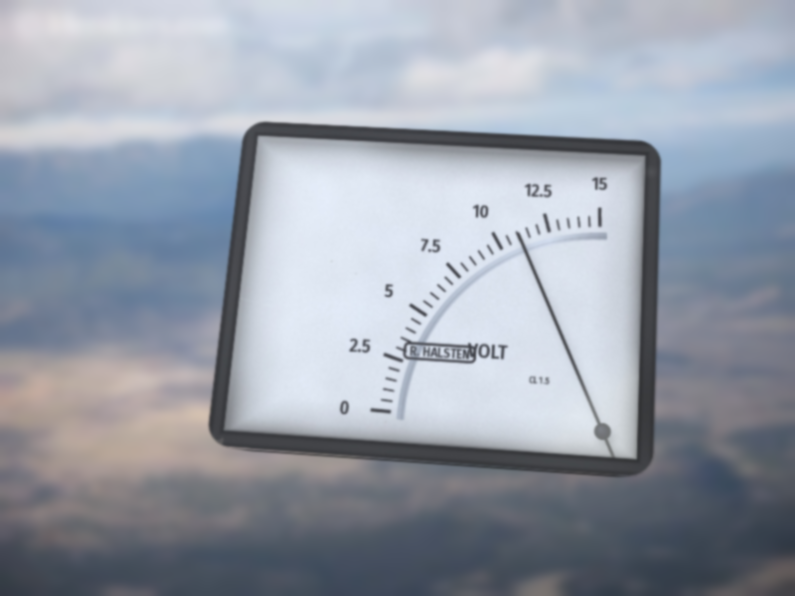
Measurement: 11,V
